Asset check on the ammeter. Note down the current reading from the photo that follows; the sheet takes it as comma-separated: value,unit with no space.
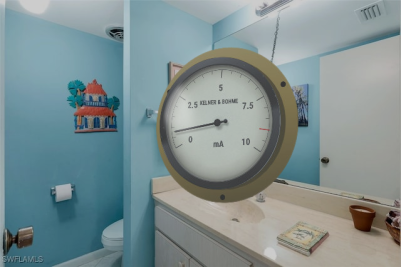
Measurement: 0.75,mA
